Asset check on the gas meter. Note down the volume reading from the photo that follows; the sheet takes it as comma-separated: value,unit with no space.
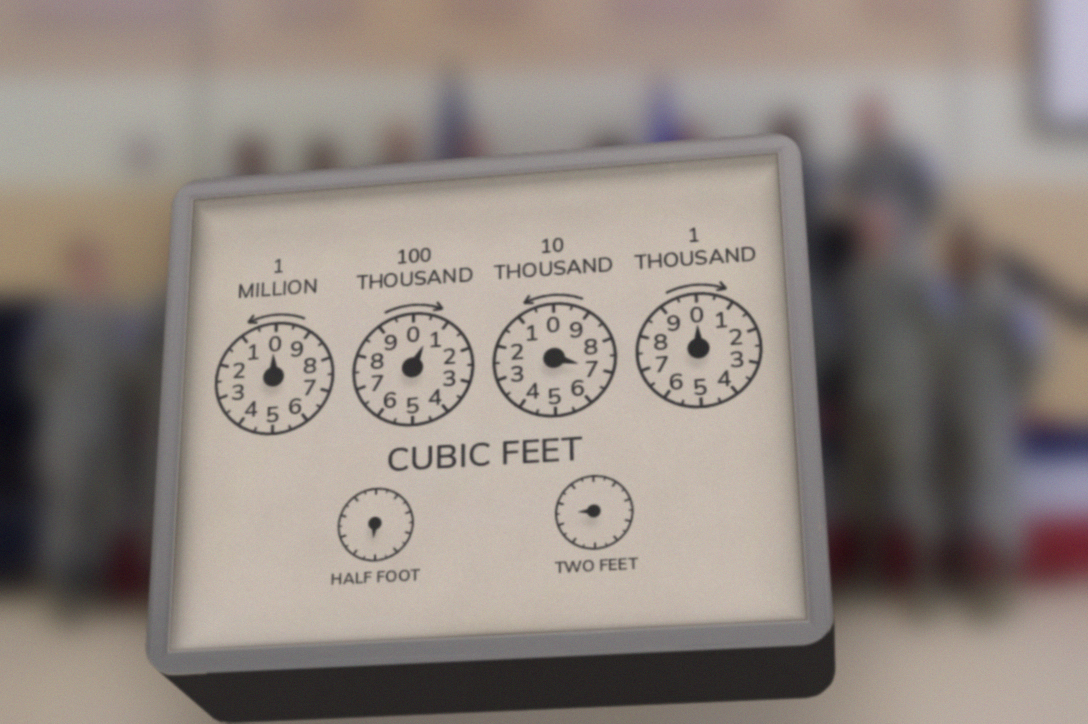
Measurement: 7000,ft³
